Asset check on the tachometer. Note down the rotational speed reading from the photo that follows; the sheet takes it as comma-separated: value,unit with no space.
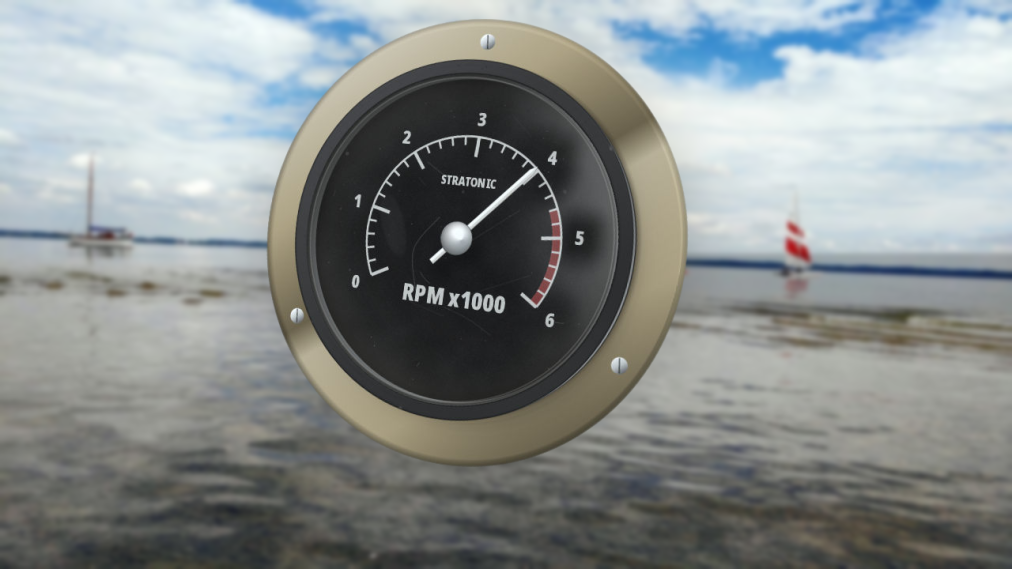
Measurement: 4000,rpm
